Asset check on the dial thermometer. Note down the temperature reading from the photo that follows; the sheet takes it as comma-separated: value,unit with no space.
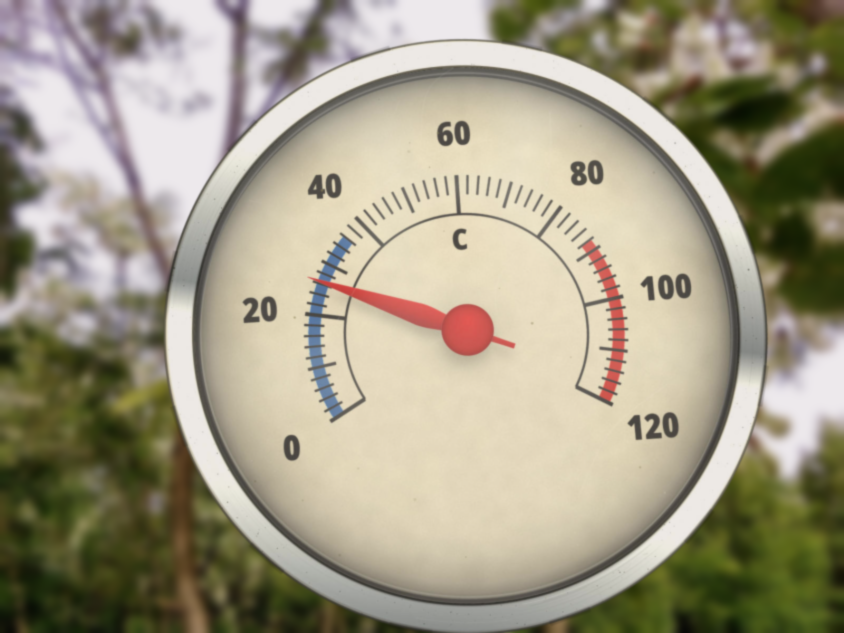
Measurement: 26,°C
